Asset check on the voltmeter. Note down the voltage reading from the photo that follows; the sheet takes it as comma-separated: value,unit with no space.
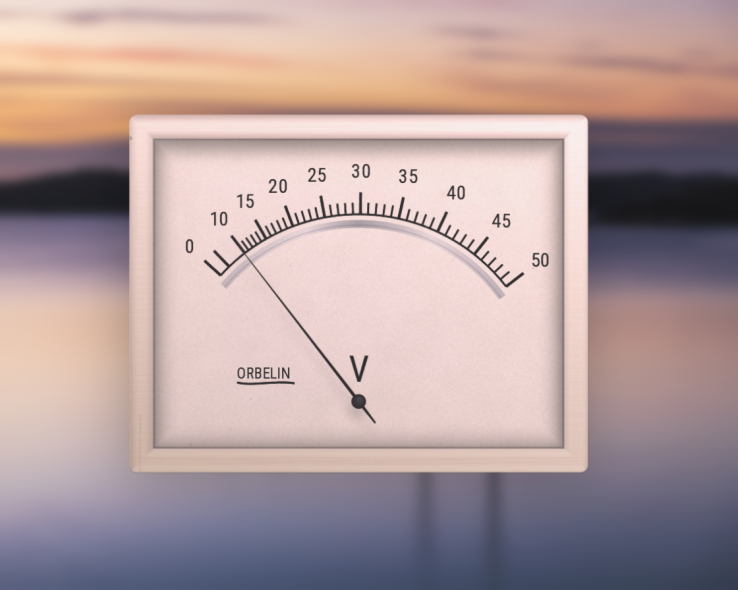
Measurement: 10,V
